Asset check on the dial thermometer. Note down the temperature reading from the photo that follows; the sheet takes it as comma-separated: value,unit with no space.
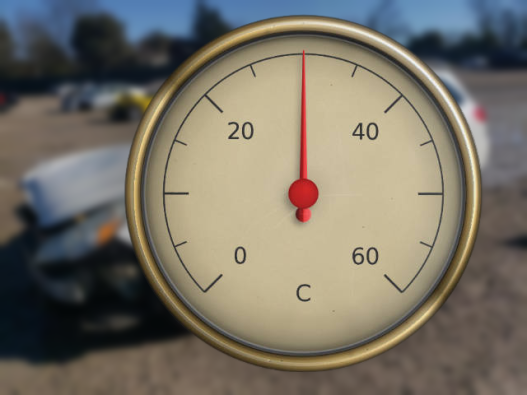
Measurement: 30,°C
